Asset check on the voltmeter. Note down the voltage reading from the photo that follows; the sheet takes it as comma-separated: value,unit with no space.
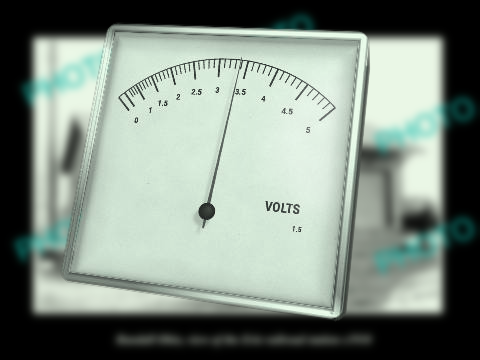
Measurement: 3.4,V
